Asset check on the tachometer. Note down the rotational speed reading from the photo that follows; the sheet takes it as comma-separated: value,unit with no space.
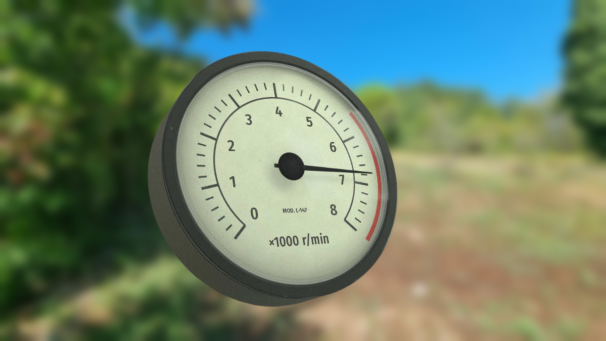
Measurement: 6800,rpm
